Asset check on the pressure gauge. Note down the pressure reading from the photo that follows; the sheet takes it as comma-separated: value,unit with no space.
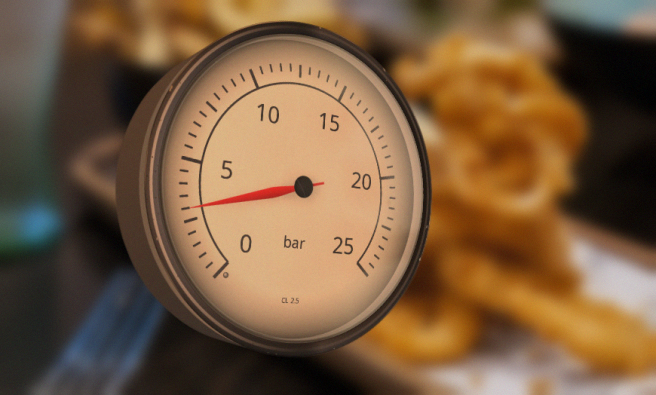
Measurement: 3,bar
